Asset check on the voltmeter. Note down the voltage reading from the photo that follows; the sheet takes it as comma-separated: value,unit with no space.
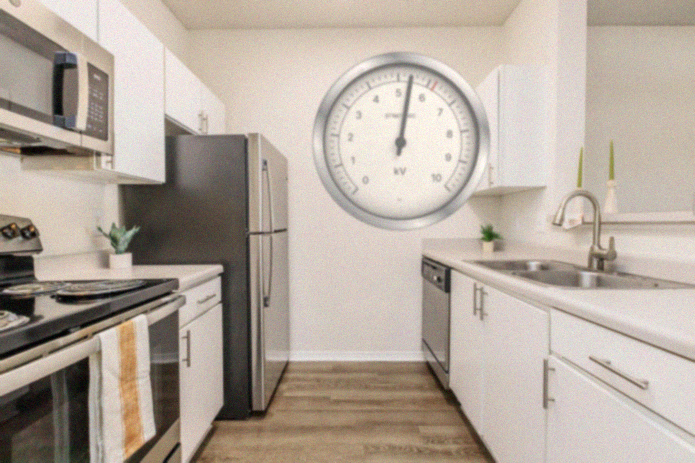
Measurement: 5.4,kV
